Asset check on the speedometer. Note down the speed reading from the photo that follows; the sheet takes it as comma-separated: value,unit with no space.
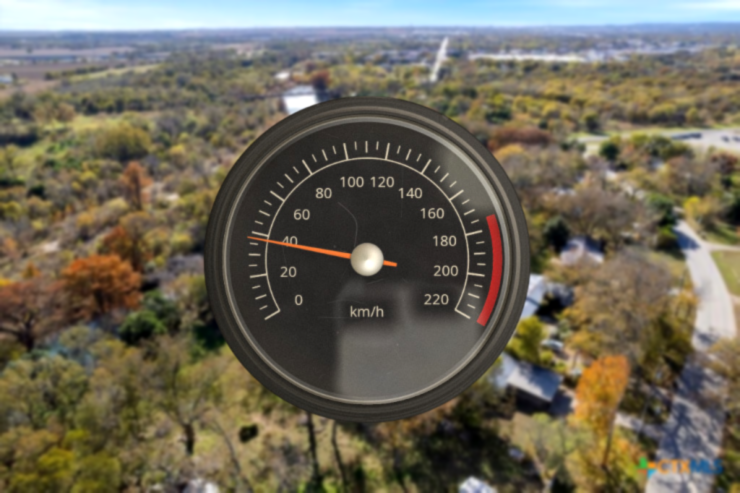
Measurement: 37.5,km/h
